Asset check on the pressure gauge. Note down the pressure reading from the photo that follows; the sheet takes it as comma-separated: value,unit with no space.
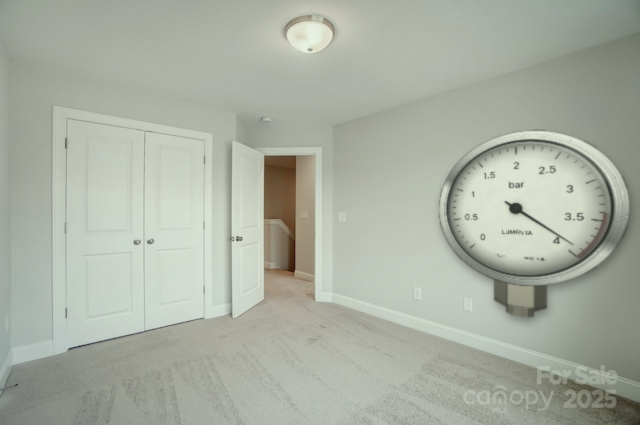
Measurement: 3.9,bar
